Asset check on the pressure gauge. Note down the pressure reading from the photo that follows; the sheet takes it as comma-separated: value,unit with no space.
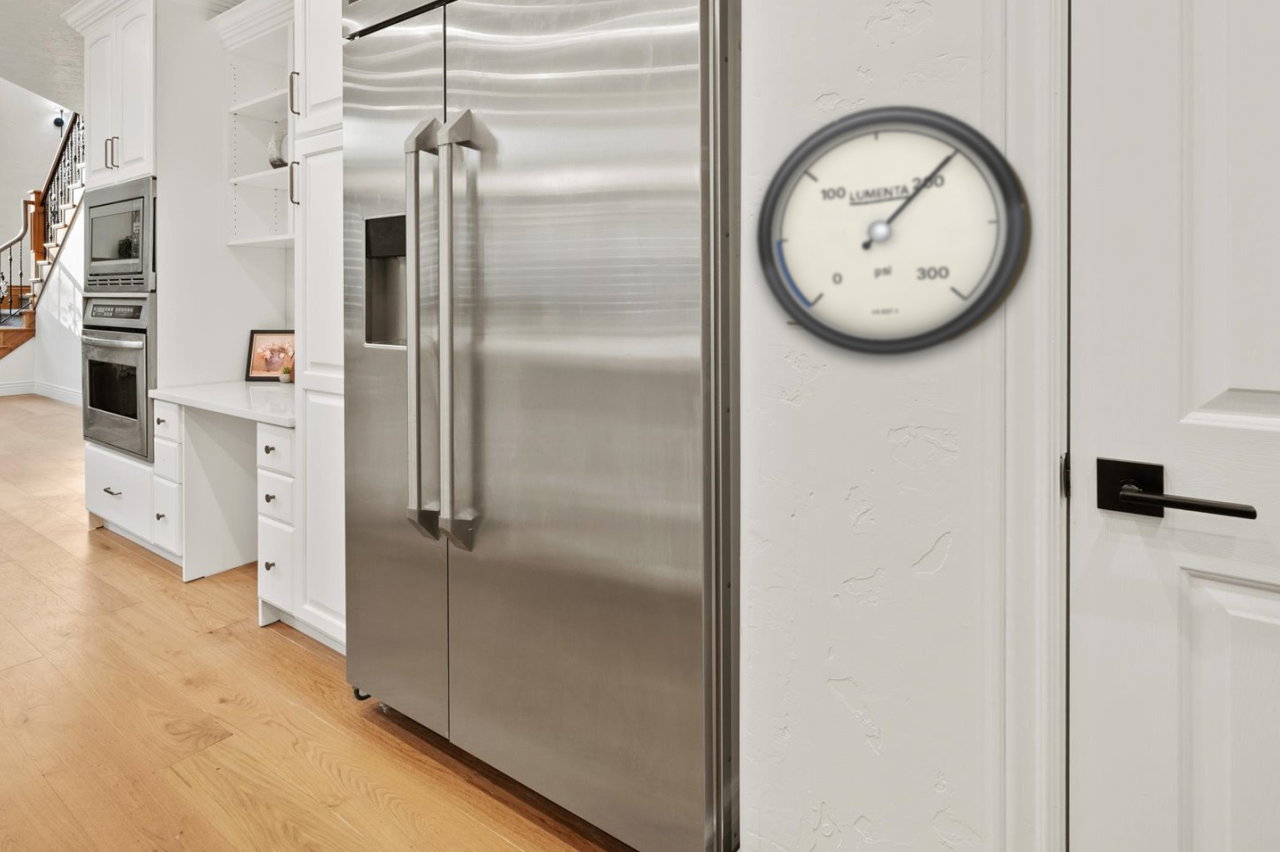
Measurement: 200,psi
